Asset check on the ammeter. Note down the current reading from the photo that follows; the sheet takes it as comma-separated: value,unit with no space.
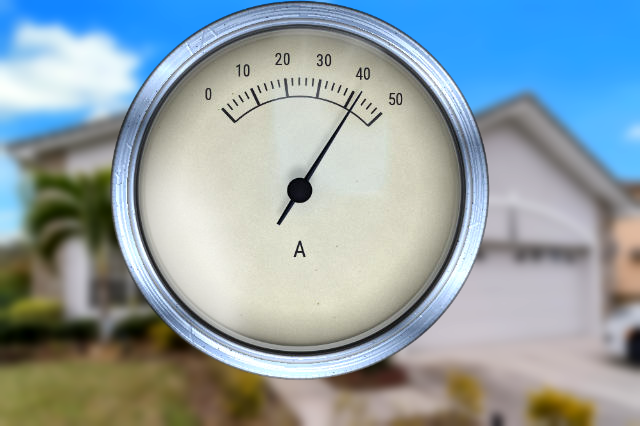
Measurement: 42,A
